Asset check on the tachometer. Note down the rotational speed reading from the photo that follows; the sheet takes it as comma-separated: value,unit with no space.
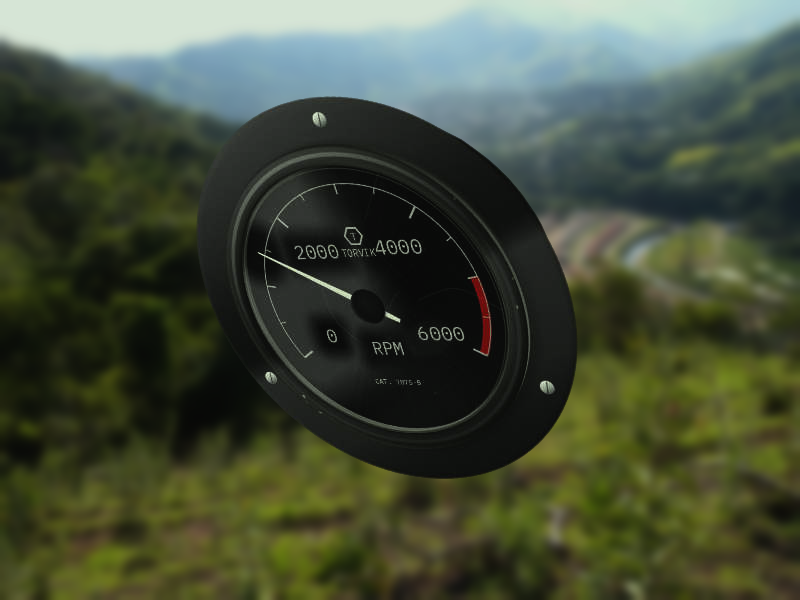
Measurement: 1500,rpm
